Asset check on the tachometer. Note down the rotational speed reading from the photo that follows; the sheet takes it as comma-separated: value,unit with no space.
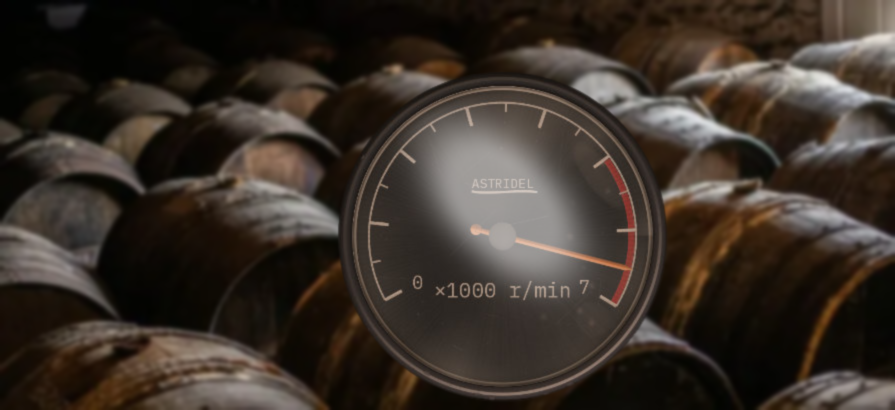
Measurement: 6500,rpm
